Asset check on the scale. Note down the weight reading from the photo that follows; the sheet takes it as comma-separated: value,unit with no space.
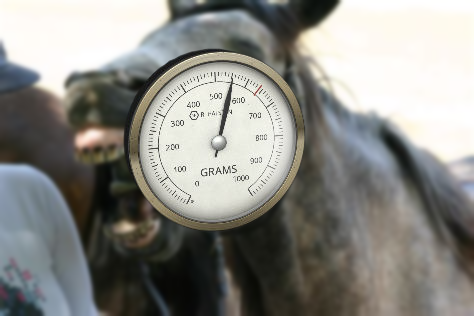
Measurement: 550,g
